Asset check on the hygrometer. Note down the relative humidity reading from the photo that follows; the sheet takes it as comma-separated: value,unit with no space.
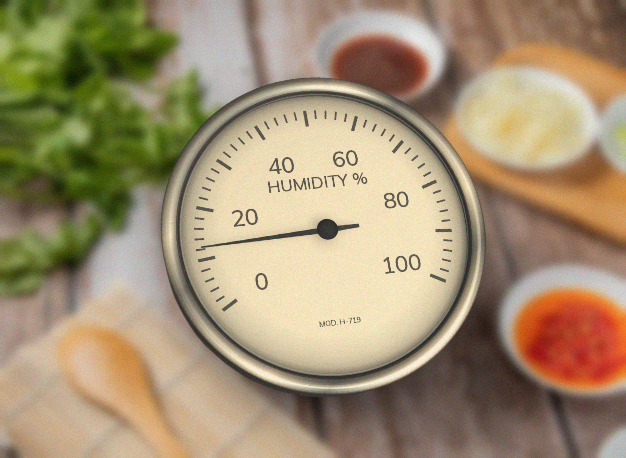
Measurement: 12,%
